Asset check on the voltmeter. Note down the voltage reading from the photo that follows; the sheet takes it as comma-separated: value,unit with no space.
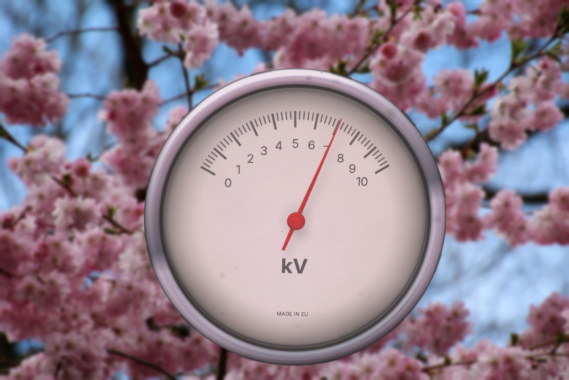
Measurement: 7,kV
